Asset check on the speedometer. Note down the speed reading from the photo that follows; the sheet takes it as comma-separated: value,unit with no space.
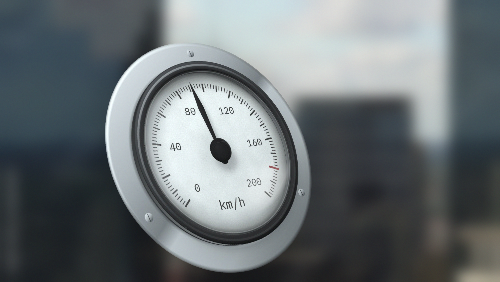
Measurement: 90,km/h
